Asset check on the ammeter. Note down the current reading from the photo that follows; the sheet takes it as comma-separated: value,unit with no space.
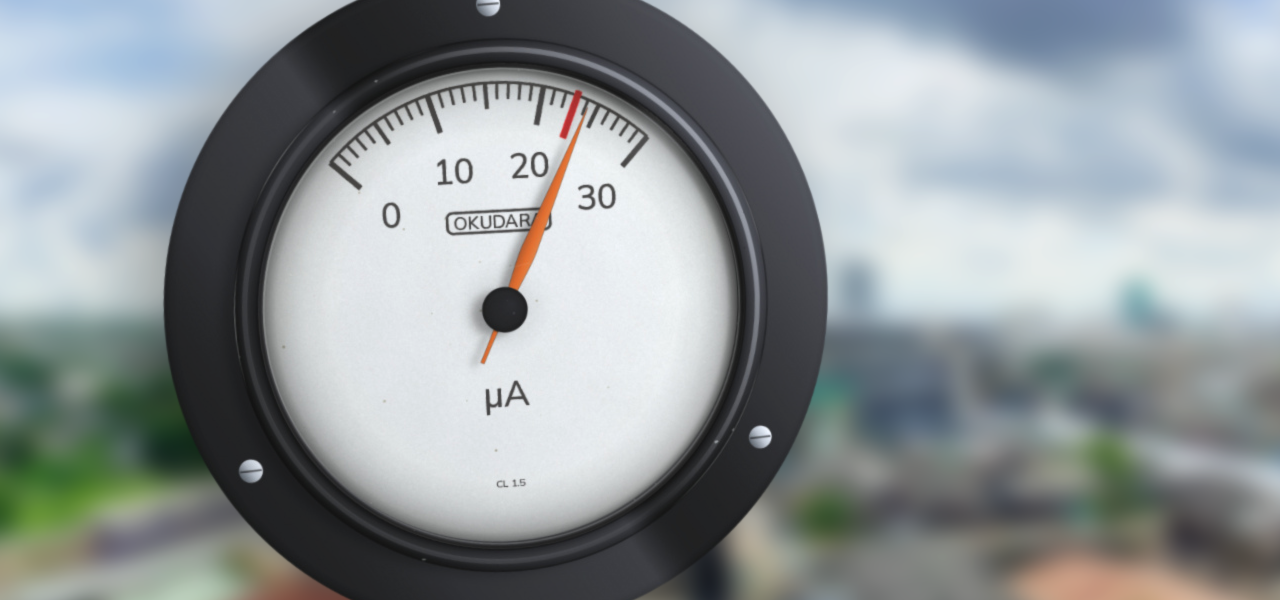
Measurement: 24,µA
